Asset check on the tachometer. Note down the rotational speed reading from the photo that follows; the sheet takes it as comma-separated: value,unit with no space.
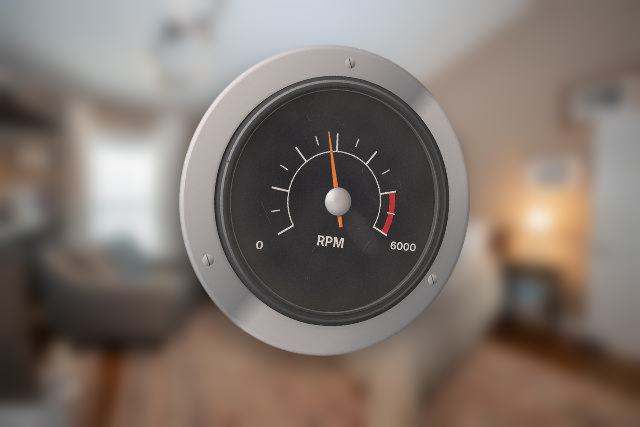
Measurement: 2750,rpm
